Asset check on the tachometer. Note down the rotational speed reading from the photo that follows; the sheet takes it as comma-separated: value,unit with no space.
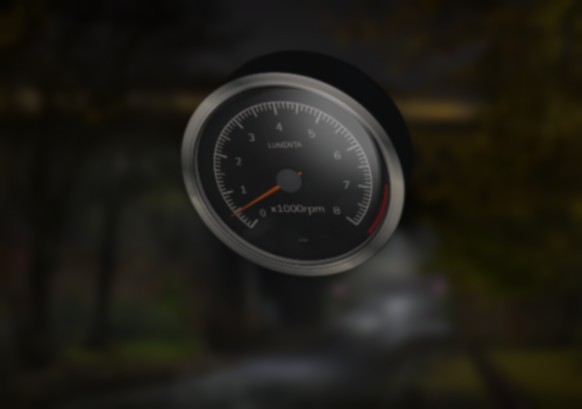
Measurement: 500,rpm
